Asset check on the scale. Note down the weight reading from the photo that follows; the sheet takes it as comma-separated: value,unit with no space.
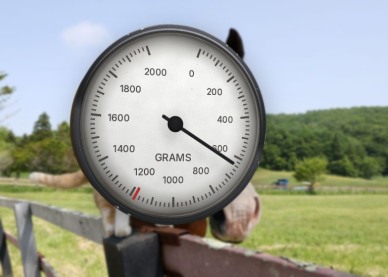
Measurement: 640,g
